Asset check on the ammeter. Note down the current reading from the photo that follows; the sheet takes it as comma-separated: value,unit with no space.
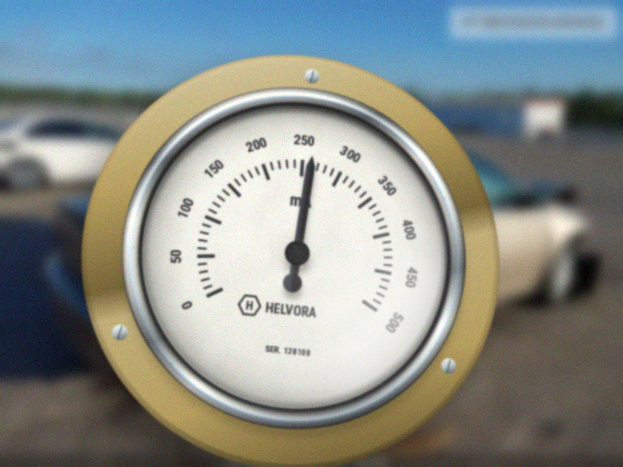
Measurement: 260,mA
